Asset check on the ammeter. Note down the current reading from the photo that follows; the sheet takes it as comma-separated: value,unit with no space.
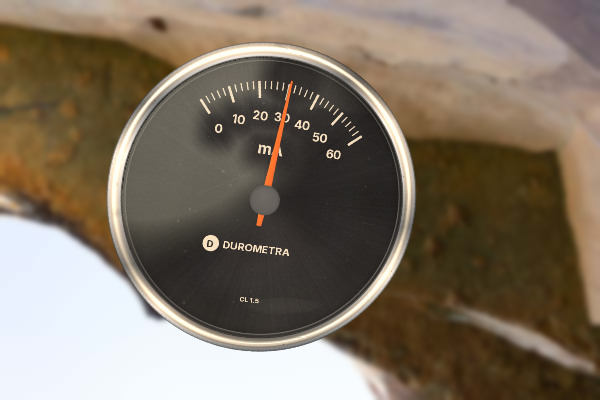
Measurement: 30,mA
